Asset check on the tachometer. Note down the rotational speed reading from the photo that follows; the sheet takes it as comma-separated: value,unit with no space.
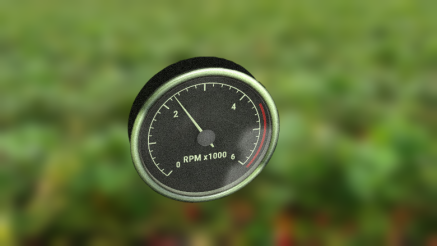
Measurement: 2300,rpm
